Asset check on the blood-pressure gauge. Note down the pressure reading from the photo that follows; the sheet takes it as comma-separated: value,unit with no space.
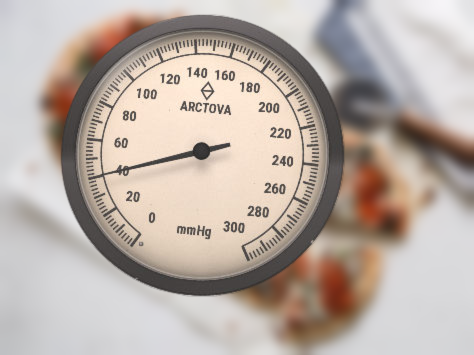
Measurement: 40,mmHg
